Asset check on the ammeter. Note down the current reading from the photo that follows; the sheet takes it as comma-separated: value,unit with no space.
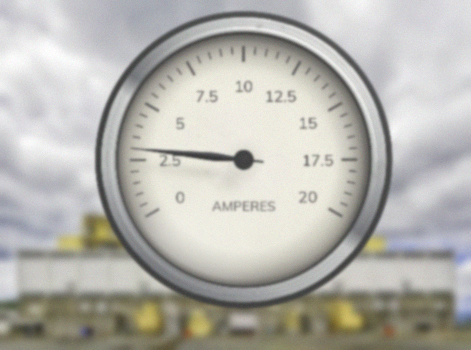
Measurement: 3,A
